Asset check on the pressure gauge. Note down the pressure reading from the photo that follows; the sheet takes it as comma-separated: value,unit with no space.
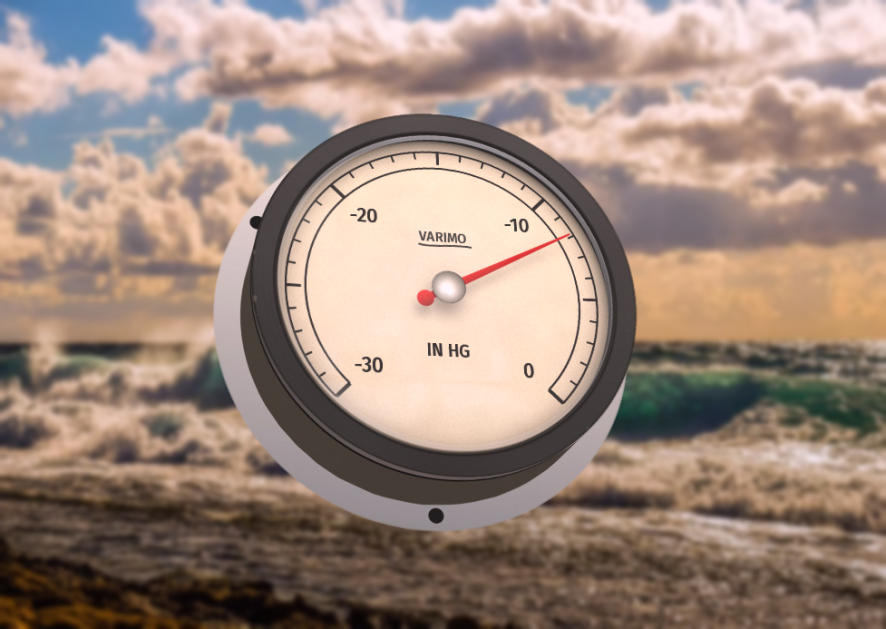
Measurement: -8,inHg
